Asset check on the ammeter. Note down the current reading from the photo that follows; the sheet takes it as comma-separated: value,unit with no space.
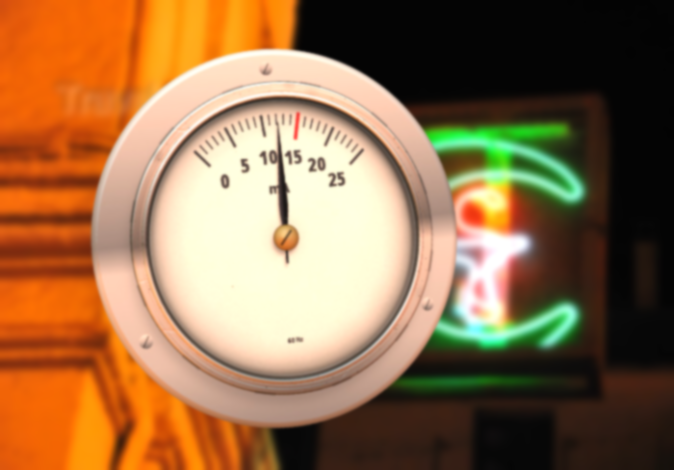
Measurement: 12,mA
